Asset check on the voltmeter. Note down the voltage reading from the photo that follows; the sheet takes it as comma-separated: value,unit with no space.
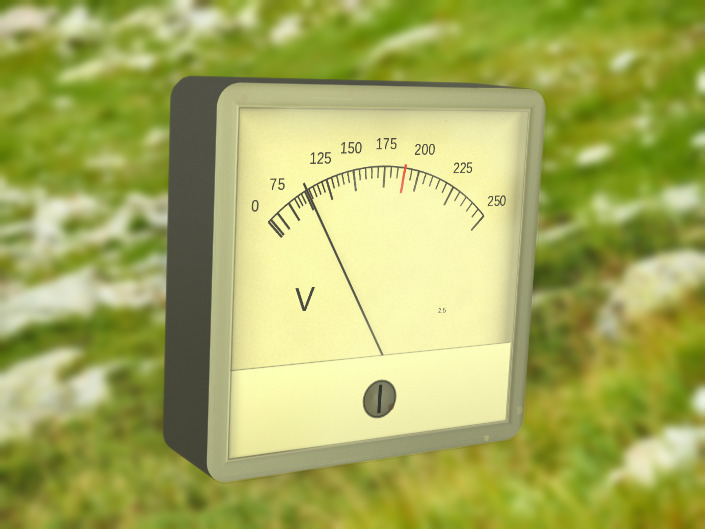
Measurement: 100,V
